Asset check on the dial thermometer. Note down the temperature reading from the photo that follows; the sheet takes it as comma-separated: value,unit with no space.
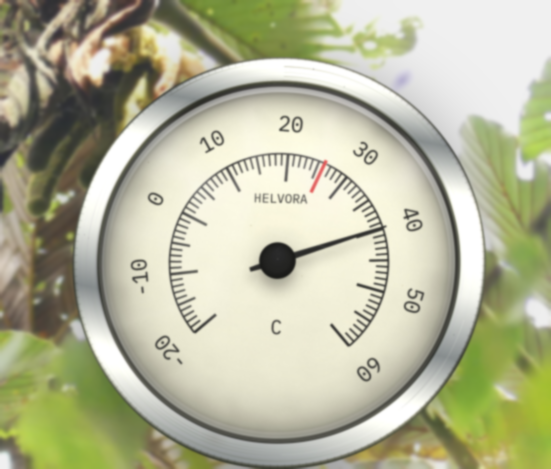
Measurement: 40,°C
